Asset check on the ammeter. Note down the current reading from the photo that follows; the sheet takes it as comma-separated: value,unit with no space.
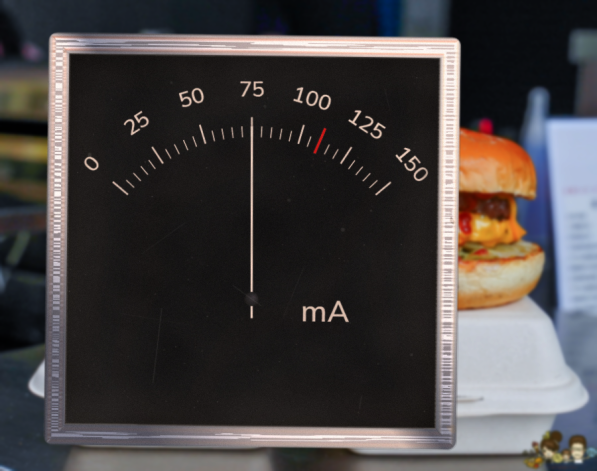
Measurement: 75,mA
